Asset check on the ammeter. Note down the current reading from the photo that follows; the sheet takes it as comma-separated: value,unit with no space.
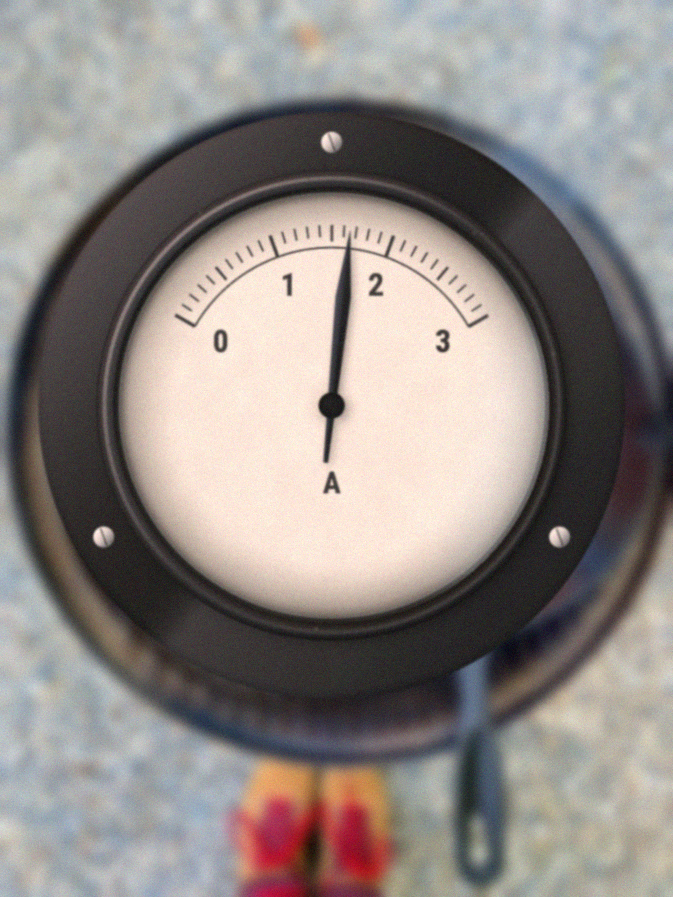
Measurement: 1.65,A
